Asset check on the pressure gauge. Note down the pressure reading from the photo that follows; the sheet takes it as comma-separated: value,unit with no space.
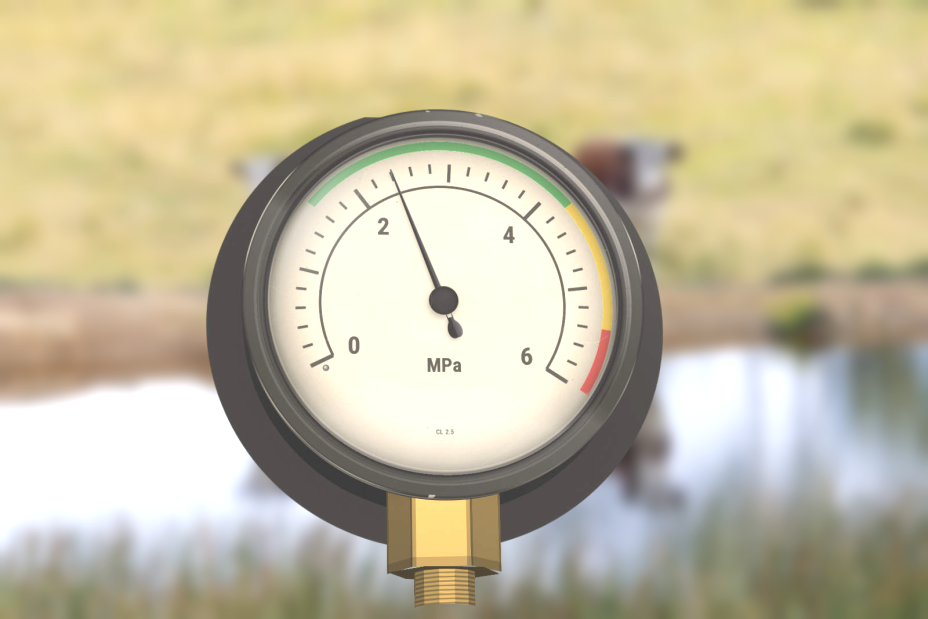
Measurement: 2.4,MPa
